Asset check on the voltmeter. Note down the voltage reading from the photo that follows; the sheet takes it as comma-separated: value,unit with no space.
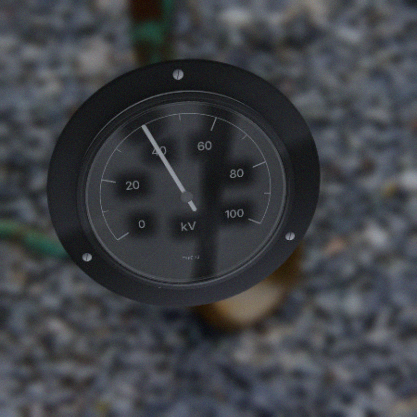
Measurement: 40,kV
